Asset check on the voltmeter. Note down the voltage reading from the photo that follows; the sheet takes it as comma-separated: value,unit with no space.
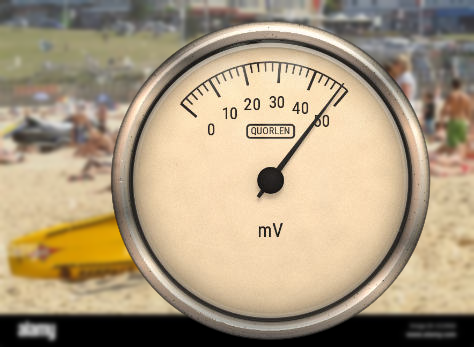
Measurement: 48,mV
